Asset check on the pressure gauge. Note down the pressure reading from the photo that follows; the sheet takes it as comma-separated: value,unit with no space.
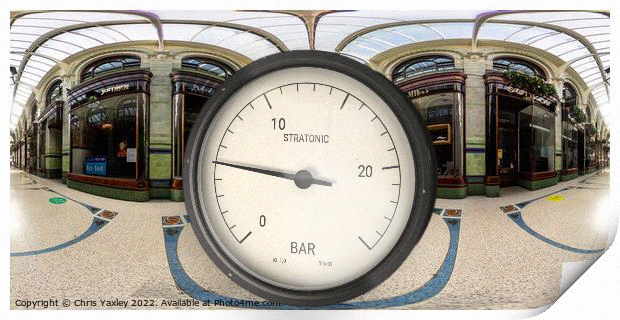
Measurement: 5,bar
